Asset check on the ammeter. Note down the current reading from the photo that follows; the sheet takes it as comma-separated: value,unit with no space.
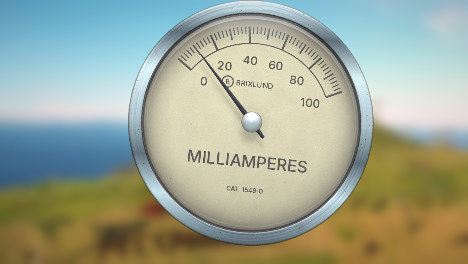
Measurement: 10,mA
